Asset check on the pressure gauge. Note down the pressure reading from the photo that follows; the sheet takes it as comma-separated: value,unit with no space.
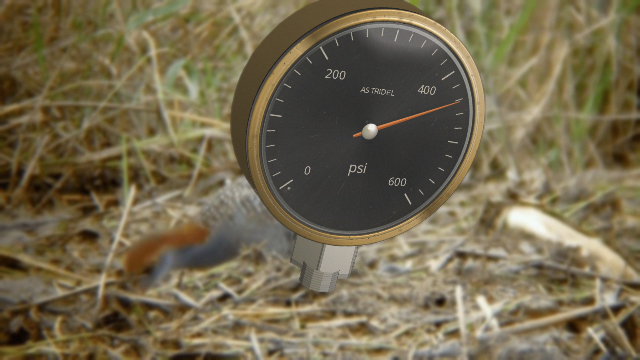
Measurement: 440,psi
